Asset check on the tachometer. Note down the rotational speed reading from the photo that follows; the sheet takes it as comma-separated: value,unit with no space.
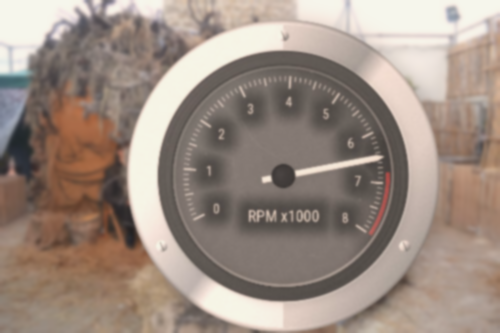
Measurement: 6500,rpm
